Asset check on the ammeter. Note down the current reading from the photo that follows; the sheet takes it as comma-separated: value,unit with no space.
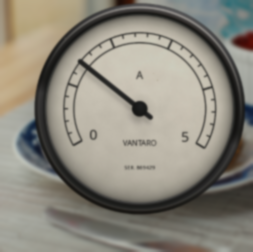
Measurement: 1.4,A
